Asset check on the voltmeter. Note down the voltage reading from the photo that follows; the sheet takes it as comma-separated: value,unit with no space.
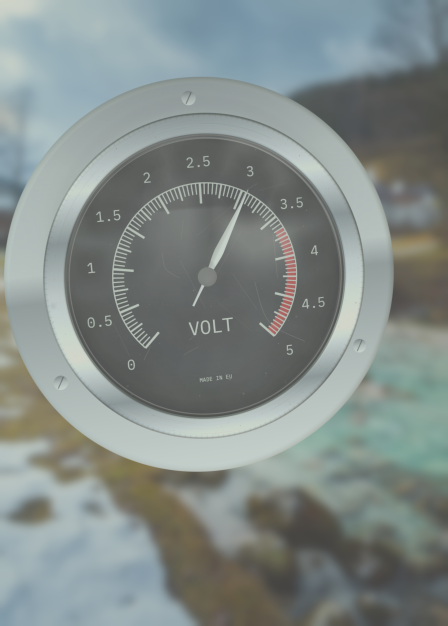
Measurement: 3.05,V
